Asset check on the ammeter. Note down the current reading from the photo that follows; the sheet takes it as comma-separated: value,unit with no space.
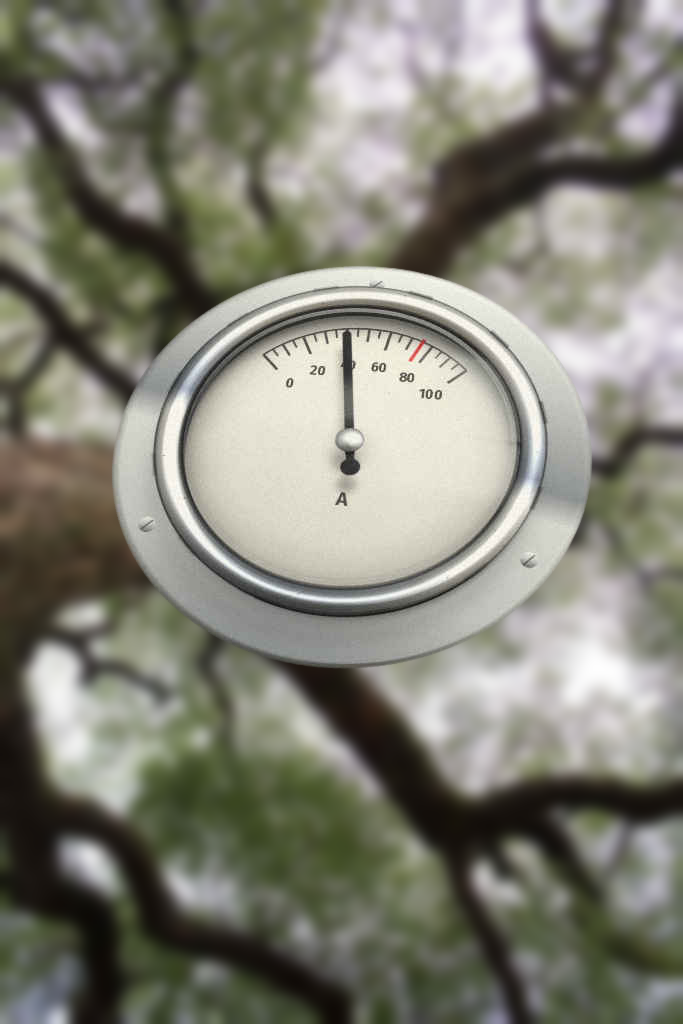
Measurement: 40,A
